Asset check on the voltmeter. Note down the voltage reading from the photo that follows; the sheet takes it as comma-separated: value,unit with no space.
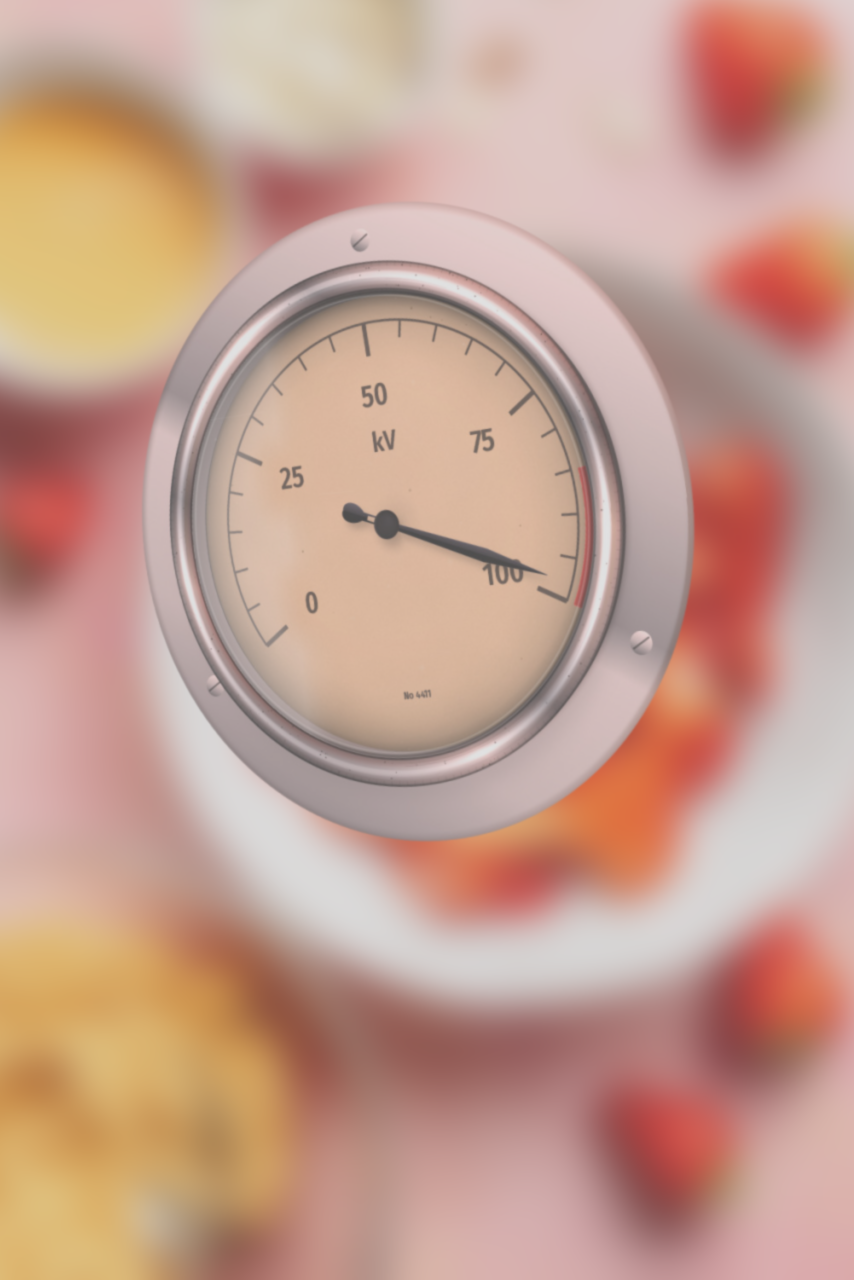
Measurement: 97.5,kV
